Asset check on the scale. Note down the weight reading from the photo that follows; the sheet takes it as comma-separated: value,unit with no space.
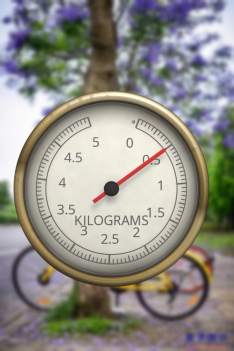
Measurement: 0.5,kg
